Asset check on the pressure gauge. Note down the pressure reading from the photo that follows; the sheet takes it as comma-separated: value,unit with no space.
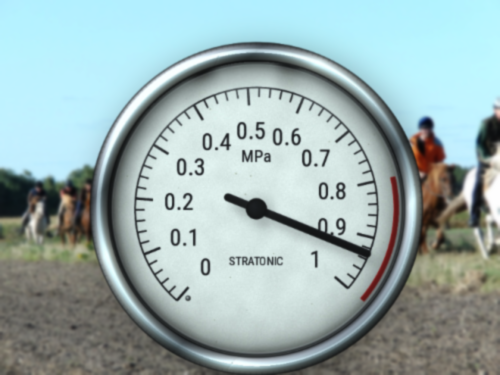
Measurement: 0.93,MPa
